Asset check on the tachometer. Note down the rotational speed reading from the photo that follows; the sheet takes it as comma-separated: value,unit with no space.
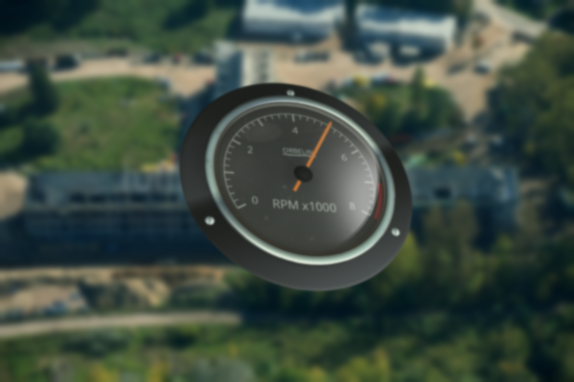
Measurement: 5000,rpm
